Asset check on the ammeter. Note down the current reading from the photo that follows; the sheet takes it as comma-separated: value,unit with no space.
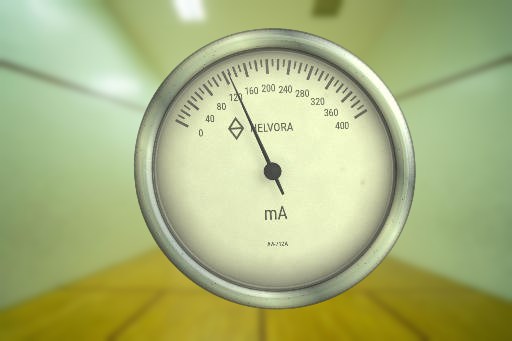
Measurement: 130,mA
